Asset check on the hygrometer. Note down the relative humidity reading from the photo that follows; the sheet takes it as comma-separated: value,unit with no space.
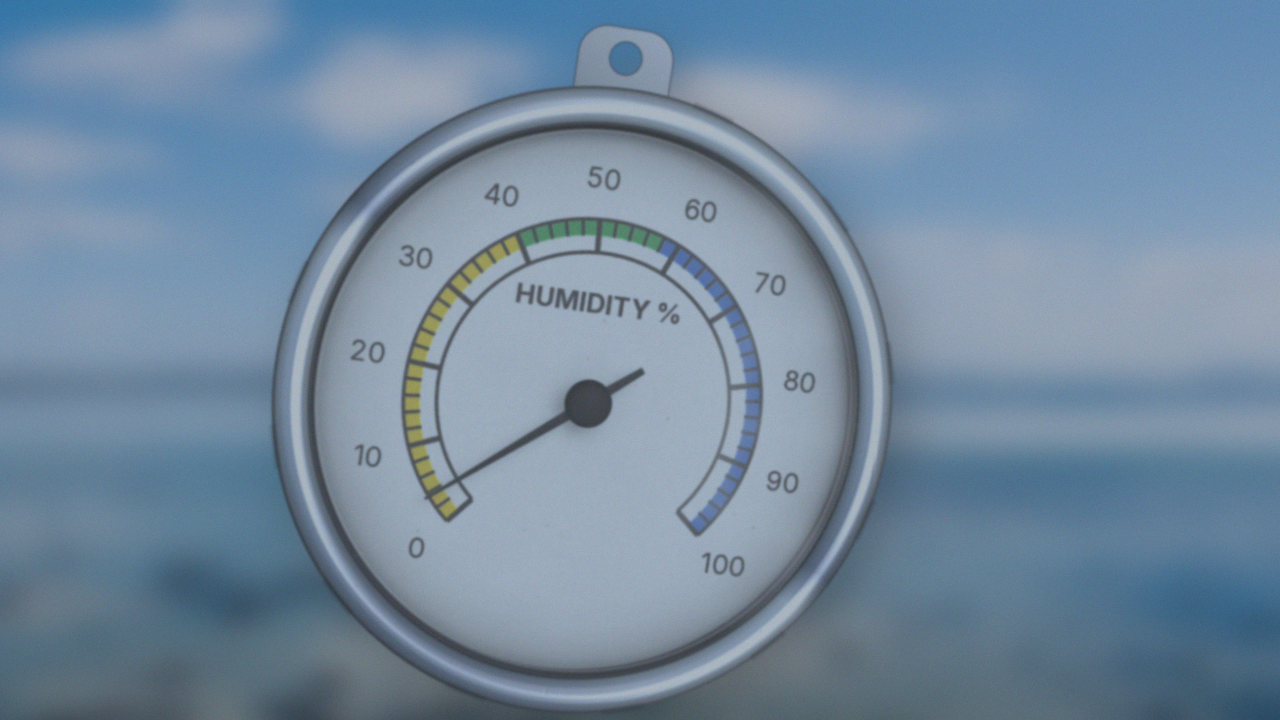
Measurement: 4,%
